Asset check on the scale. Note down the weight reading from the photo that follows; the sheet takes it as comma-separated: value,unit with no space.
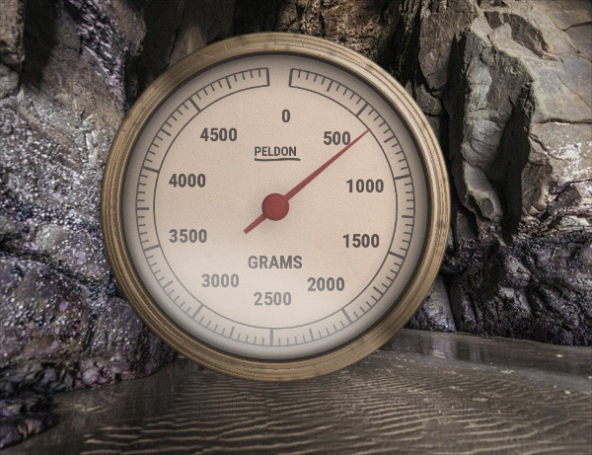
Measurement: 625,g
